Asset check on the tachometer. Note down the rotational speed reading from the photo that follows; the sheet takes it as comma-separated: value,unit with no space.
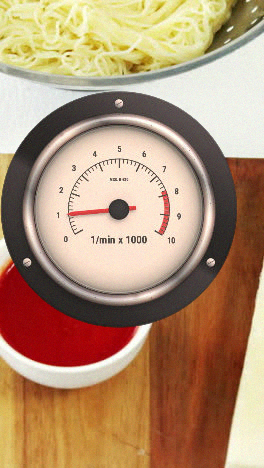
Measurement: 1000,rpm
